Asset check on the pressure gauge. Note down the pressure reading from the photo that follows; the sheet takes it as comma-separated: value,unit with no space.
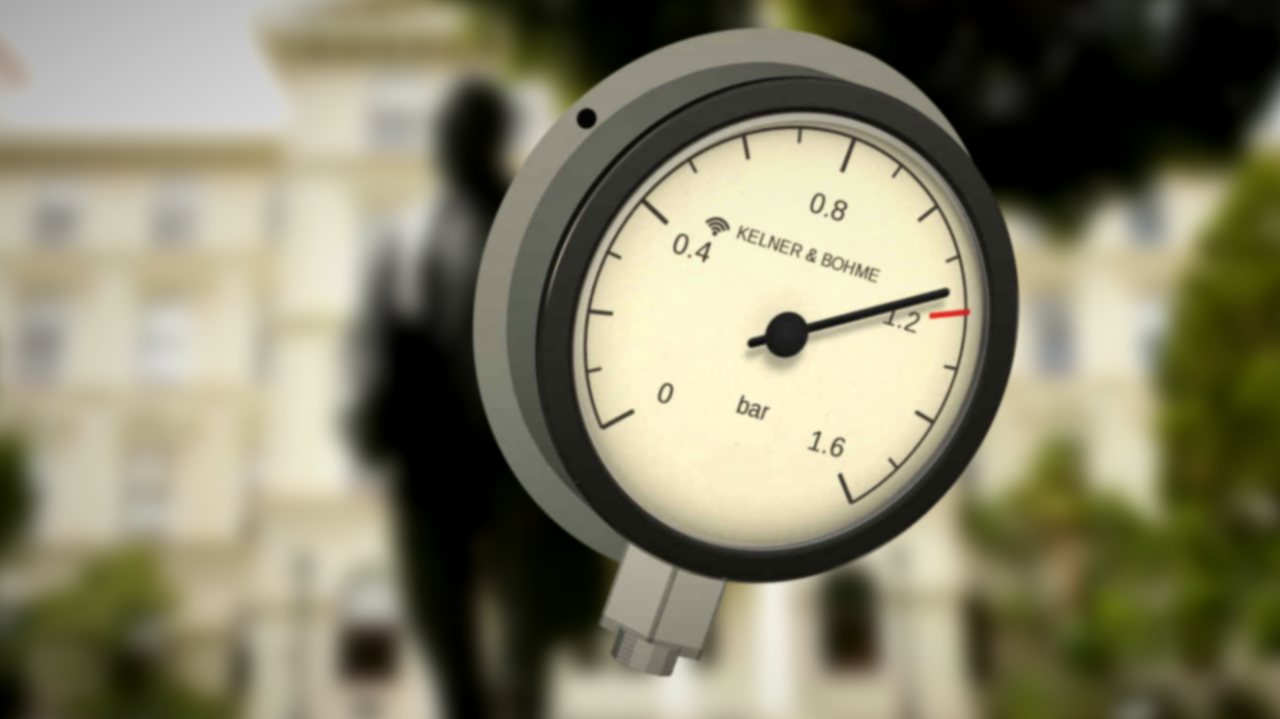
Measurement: 1.15,bar
